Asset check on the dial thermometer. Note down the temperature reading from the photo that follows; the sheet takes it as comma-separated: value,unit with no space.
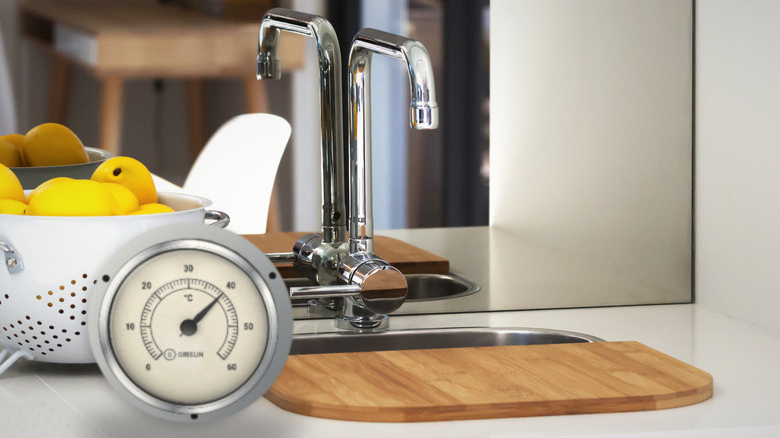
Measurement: 40,°C
